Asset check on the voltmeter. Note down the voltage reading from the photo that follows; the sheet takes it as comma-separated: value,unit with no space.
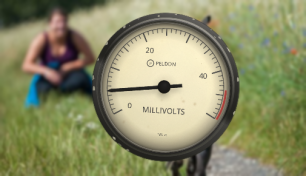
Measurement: 5,mV
